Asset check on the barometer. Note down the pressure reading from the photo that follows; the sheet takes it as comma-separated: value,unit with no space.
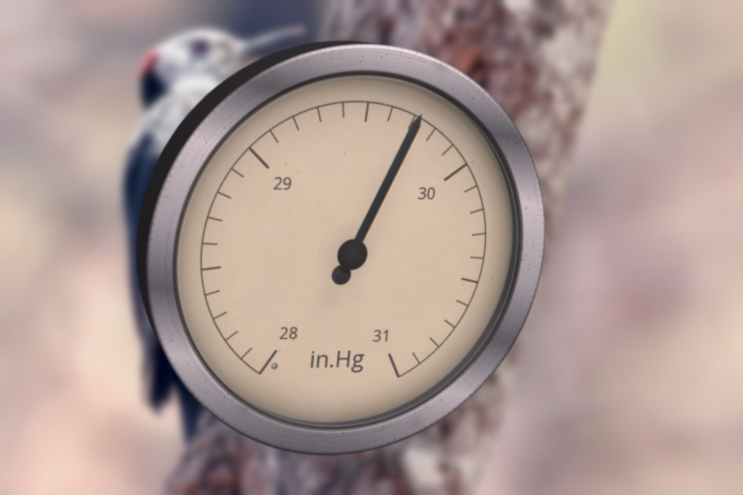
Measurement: 29.7,inHg
